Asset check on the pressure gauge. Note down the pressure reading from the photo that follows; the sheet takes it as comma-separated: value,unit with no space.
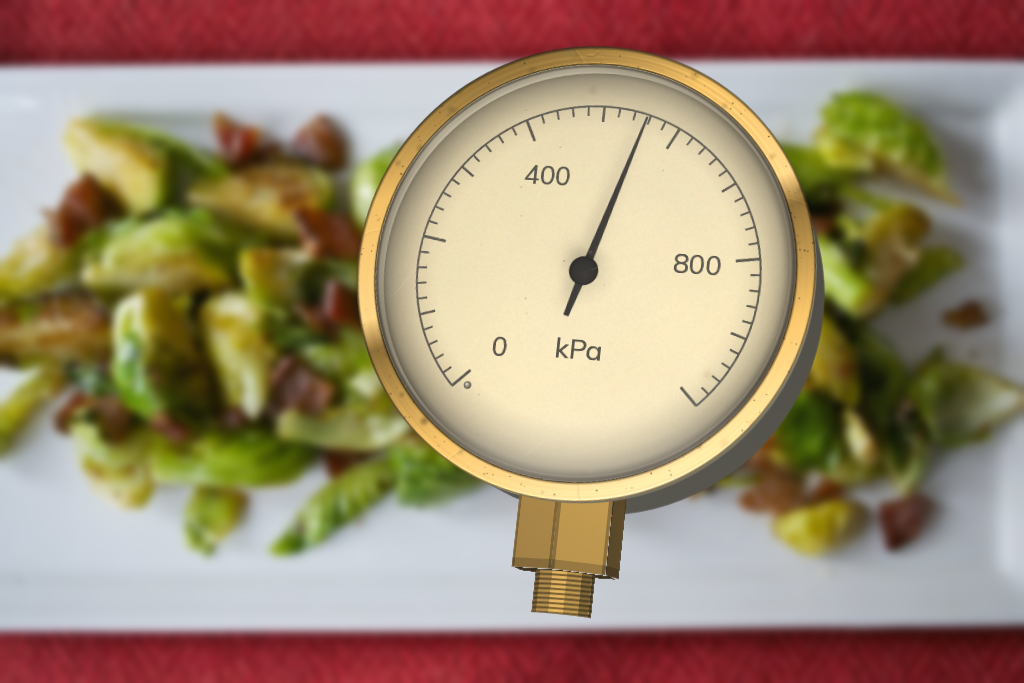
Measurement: 560,kPa
